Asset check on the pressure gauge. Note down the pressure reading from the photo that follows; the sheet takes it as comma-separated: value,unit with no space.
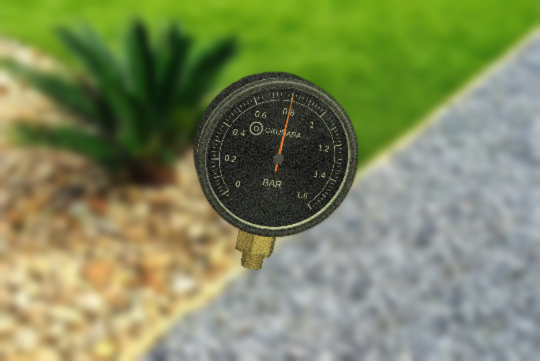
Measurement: 0.8,bar
